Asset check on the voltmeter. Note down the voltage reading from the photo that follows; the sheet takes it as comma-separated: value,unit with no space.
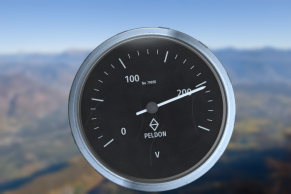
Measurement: 205,V
